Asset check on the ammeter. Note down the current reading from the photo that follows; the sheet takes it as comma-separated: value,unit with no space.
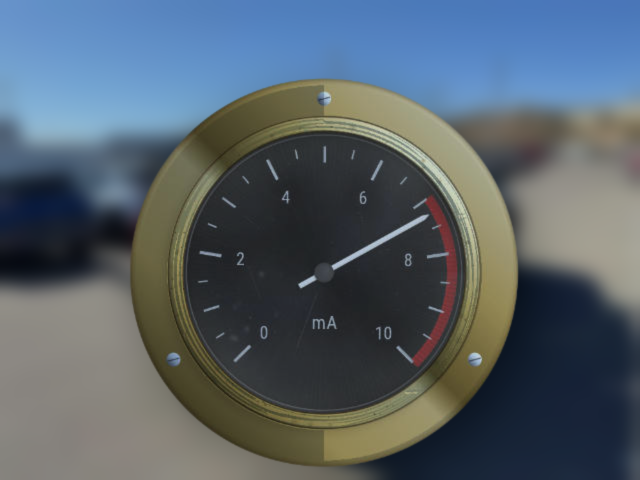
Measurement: 7.25,mA
